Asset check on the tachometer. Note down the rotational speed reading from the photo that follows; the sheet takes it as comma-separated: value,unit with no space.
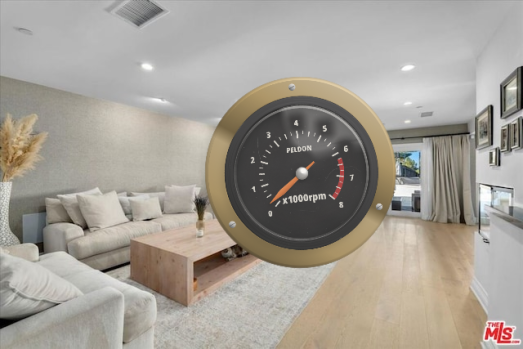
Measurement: 250,rpm
